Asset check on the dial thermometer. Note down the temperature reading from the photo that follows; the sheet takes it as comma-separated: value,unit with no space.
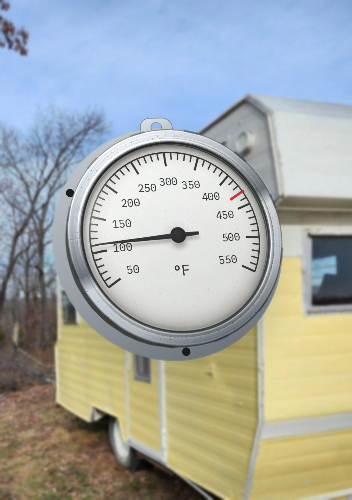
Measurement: 110,°F
